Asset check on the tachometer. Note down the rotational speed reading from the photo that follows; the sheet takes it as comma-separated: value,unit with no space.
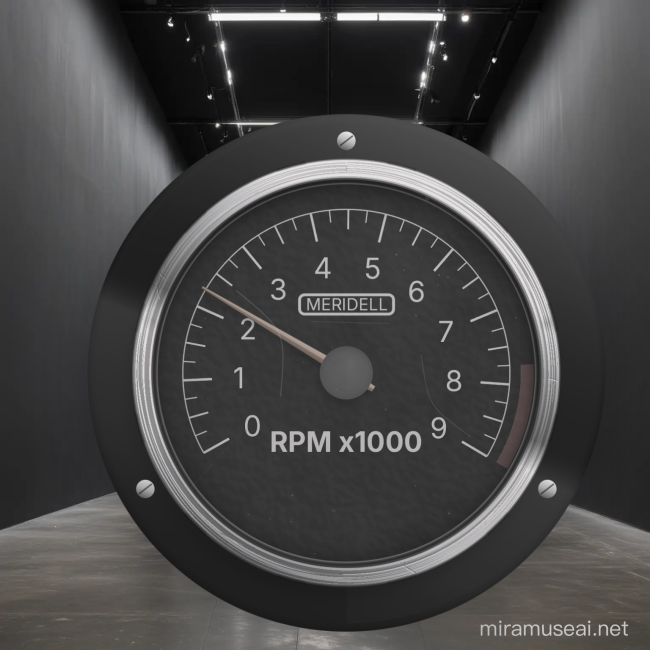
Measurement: 2250,rpm
